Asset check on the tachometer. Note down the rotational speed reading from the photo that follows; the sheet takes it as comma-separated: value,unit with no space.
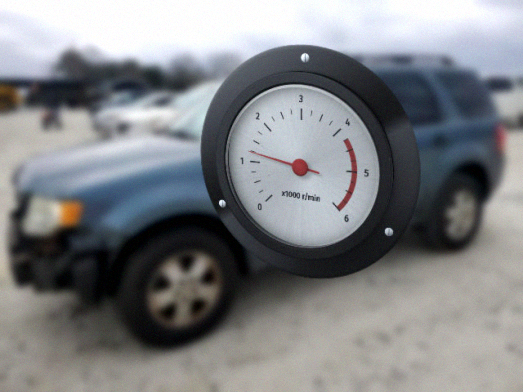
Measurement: 1250,rpm
